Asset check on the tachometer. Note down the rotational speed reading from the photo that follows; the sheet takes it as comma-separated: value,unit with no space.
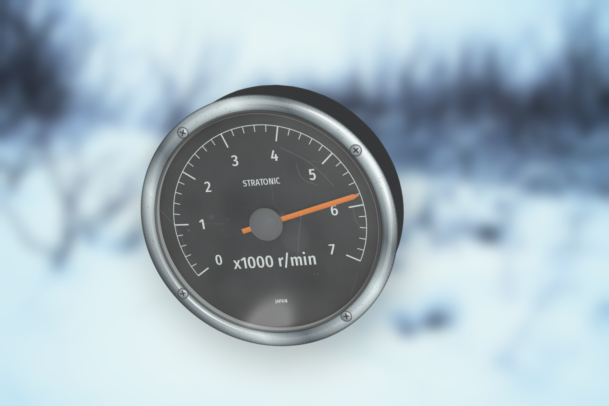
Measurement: 5800,rpm
